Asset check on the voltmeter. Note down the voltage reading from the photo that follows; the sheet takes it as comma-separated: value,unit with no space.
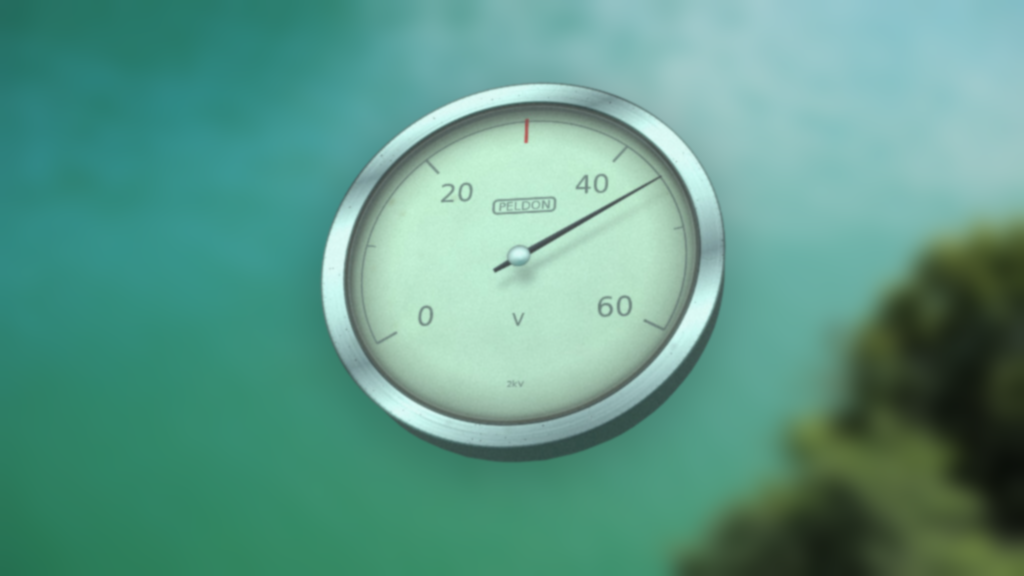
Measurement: 45,V
